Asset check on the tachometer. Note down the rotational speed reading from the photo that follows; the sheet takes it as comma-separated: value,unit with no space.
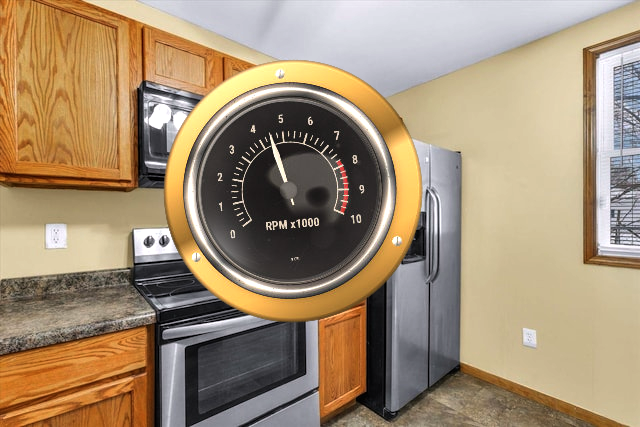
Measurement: 4500,rpm
